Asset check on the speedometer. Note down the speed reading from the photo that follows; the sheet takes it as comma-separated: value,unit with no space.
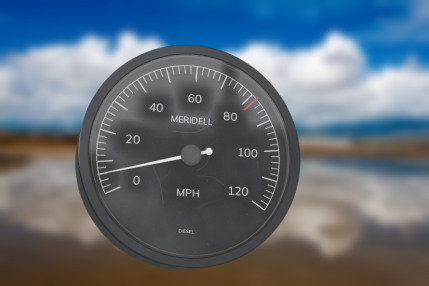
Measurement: 6,mph
